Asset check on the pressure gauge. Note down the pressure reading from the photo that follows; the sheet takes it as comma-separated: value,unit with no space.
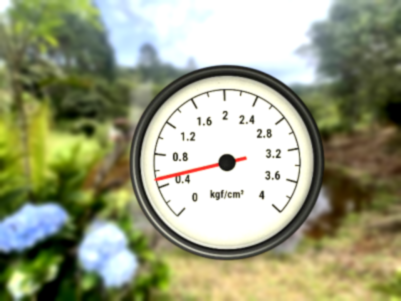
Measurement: 0.5,kg/cm²
